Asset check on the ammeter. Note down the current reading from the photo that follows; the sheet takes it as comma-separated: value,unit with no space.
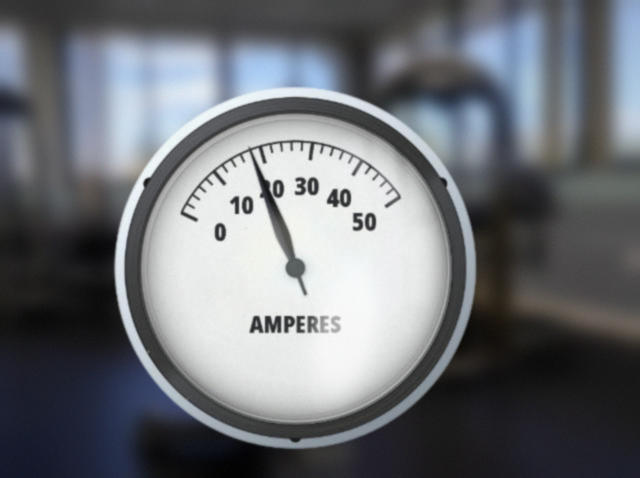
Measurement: 18,A
